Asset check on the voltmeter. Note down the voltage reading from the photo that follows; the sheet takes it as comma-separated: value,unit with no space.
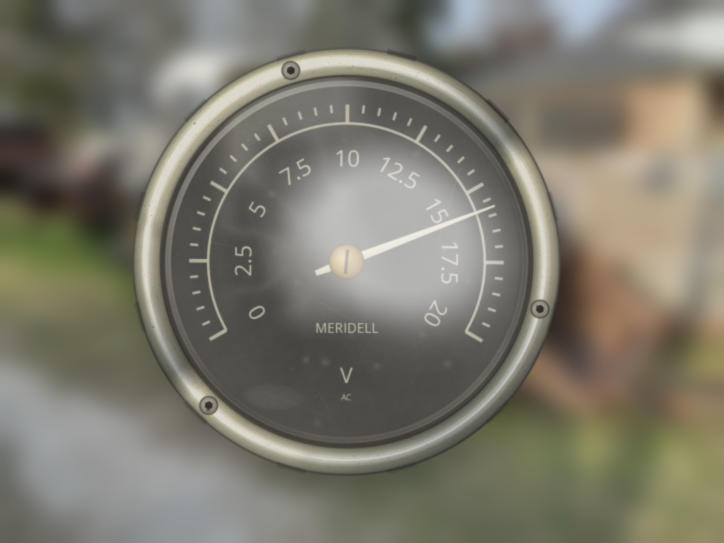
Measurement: 15.75,V
